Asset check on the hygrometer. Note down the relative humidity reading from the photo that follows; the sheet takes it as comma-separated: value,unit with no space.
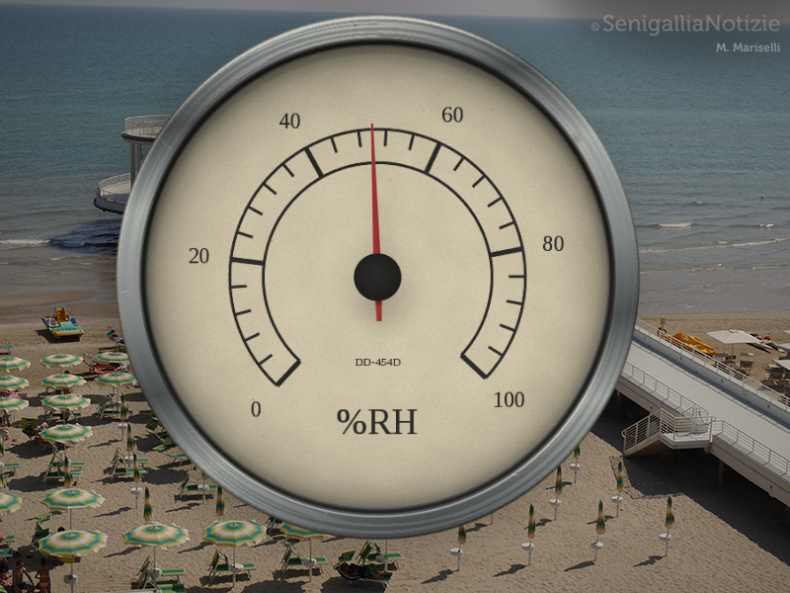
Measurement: 50,%
